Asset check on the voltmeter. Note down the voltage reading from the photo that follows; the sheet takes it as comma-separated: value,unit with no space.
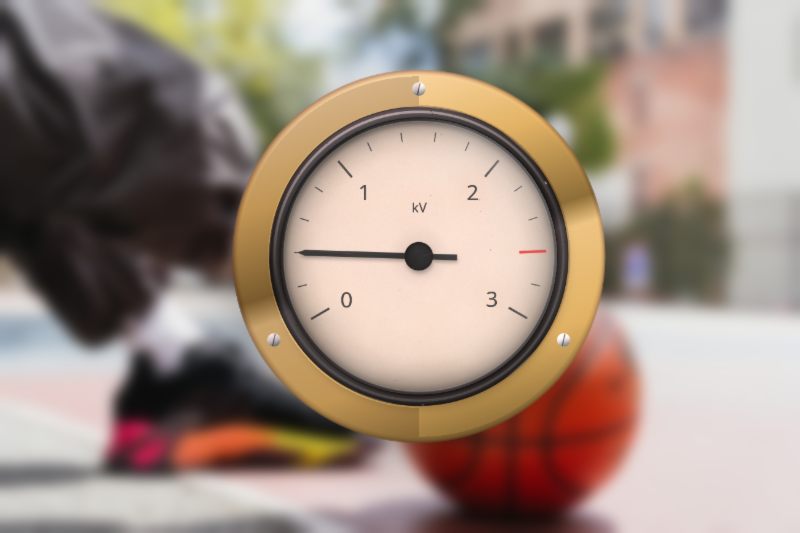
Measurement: 0.4,kV
